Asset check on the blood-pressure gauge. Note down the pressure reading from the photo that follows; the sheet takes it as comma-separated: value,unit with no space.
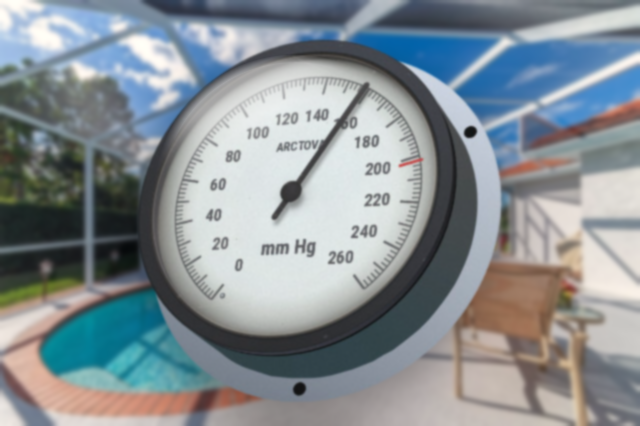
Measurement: 160,mmHg
